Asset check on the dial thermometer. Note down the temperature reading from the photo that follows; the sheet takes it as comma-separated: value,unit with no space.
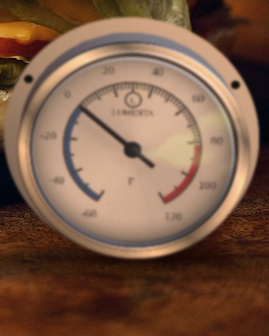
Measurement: 0,°F
